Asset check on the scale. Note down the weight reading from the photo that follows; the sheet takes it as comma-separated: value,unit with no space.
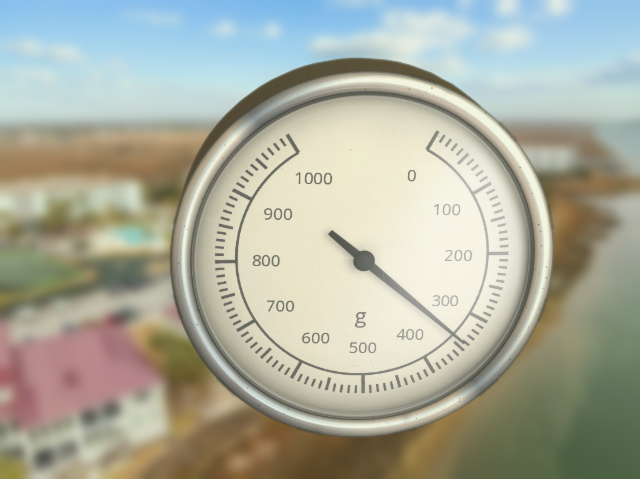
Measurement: 340,g
